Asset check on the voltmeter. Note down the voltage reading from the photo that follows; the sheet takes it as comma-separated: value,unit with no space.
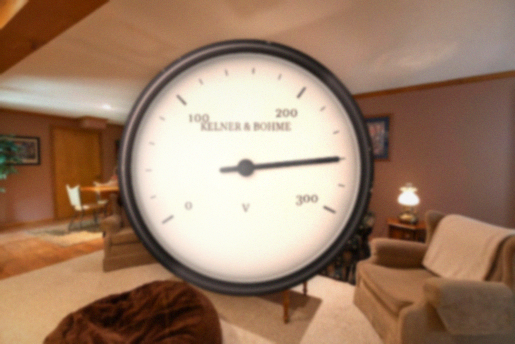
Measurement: 260,V
